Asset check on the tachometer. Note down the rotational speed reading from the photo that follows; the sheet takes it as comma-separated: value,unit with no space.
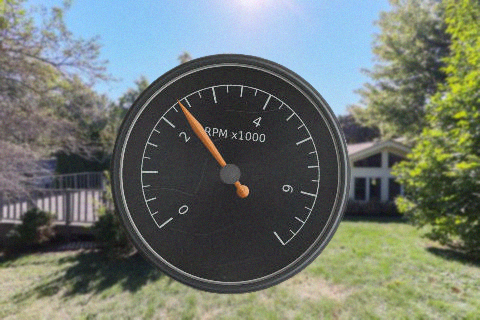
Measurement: 2375,rpm
